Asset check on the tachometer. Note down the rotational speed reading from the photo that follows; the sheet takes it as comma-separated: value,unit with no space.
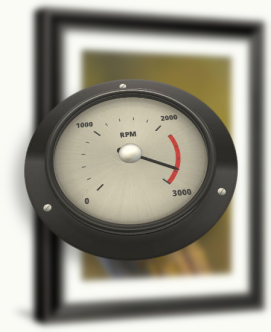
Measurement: 2800,rpm
